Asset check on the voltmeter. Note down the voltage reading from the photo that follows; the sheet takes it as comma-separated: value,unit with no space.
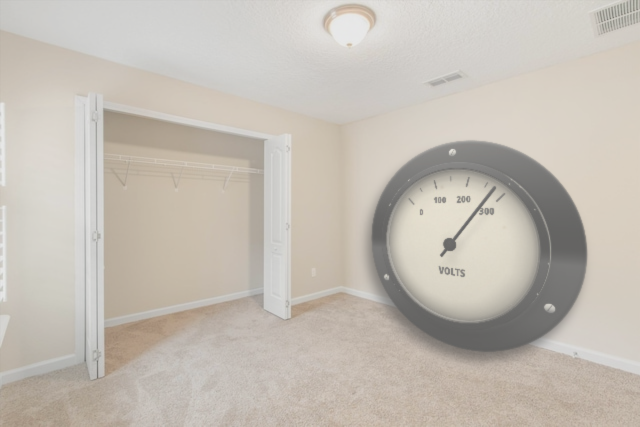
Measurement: 275,V
